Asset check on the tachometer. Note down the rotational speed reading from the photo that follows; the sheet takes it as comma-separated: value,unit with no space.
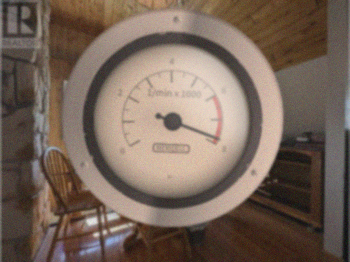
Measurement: 7750,rpm
